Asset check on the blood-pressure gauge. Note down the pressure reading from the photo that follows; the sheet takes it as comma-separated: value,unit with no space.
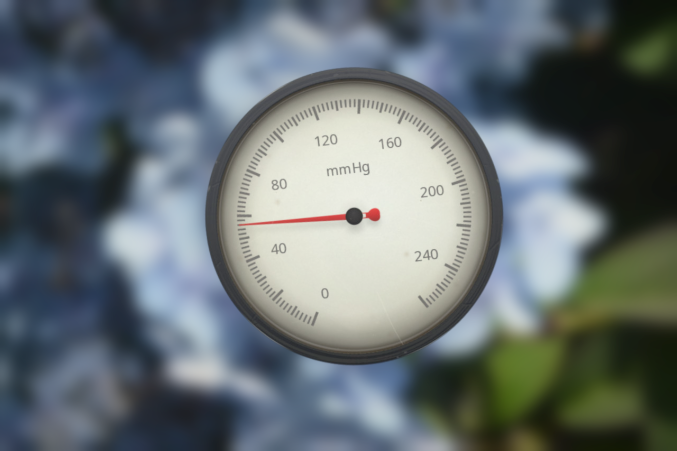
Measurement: 56,mmHg
